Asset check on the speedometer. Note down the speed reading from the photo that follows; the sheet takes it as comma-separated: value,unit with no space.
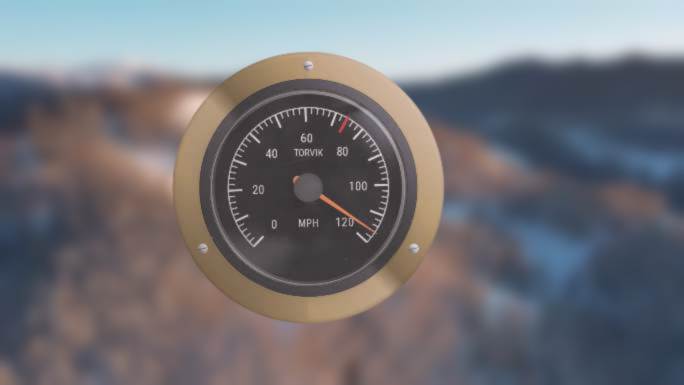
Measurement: 116,mph
